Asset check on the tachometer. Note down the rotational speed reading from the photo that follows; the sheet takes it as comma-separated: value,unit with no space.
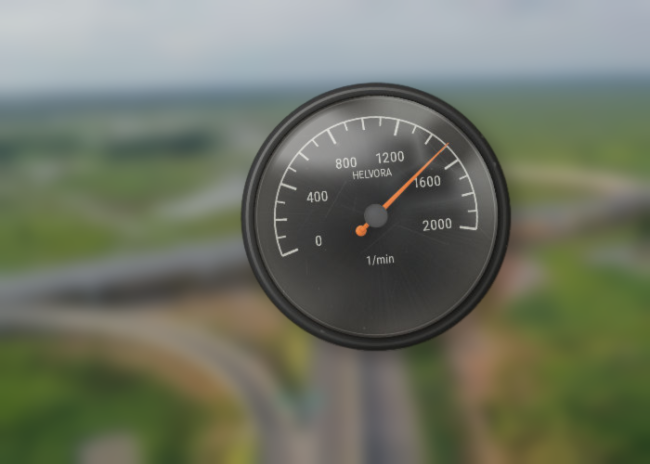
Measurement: 1500,rpm
